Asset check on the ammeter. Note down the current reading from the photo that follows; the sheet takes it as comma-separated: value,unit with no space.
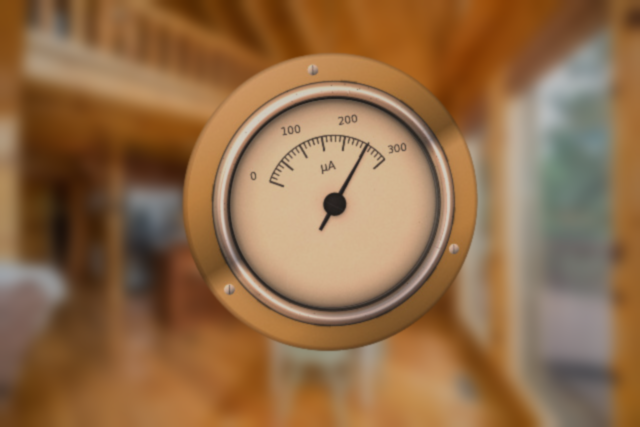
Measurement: 250,µA
